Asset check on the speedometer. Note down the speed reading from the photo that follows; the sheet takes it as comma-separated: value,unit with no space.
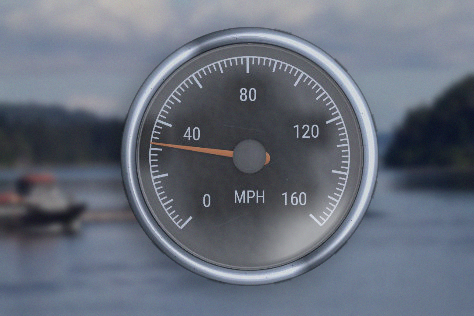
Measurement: 32,mph
